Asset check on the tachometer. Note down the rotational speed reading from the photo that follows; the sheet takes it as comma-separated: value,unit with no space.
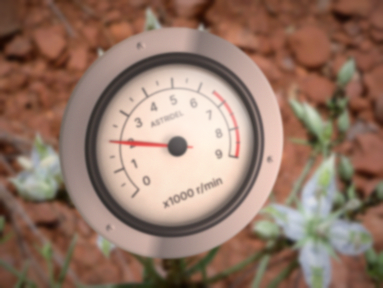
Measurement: 2000,rpm
